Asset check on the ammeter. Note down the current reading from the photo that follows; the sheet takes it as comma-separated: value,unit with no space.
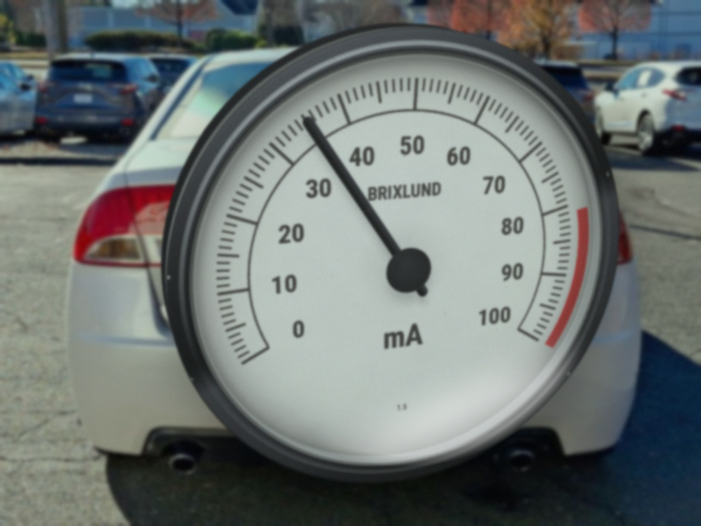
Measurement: 35,mA
